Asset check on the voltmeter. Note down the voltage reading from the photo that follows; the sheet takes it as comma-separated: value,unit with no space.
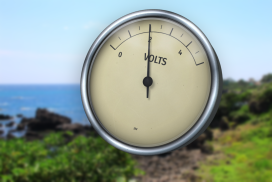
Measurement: 2,V
